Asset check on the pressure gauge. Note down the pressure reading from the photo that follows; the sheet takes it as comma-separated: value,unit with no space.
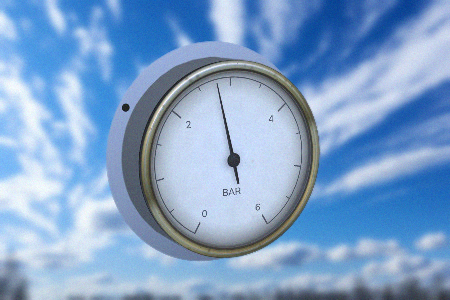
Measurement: 2.75,bar
